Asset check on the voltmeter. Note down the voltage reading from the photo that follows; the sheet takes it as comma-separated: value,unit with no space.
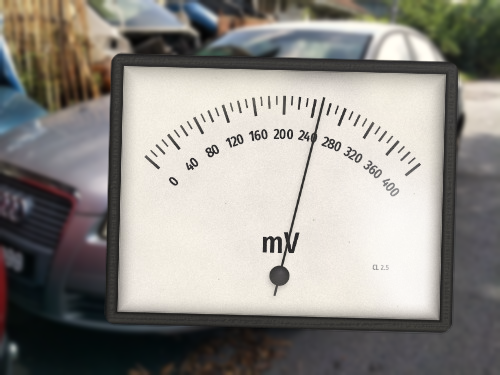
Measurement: 250,mV
